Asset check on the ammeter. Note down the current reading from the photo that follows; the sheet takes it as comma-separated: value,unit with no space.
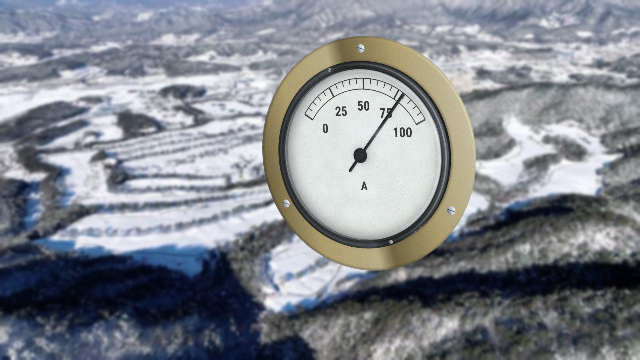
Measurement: 80,A
